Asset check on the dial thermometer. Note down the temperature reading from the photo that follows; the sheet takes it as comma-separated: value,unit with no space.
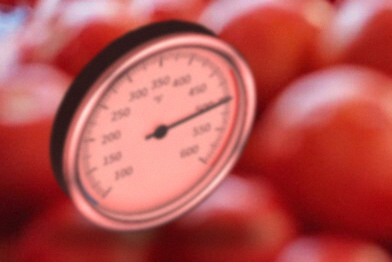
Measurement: 500,°F
